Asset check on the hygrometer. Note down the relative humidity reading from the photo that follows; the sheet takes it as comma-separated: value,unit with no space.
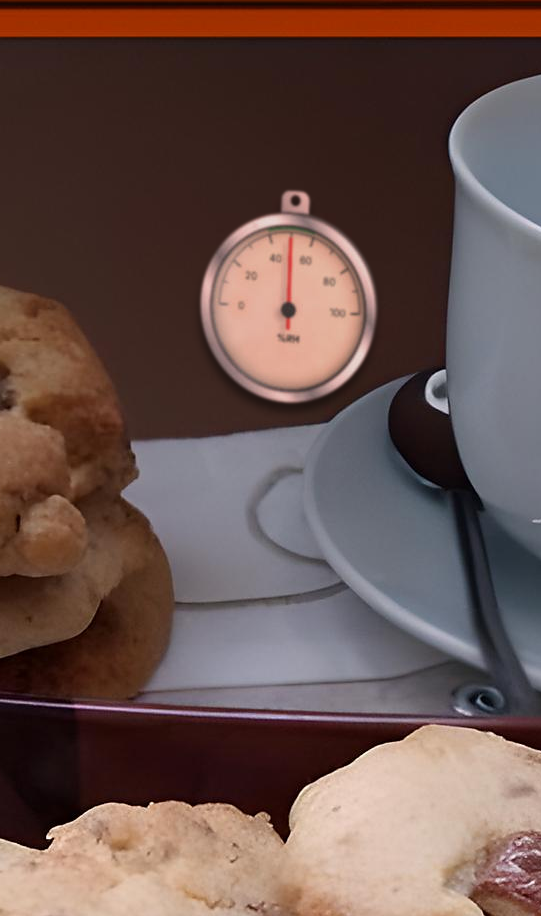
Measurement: 50,%
